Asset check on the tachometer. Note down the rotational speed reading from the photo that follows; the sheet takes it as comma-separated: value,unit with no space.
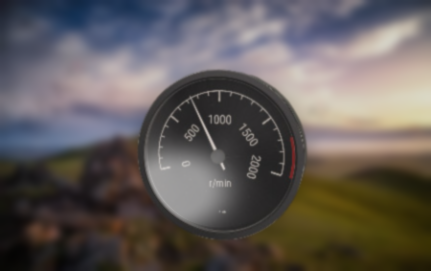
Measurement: 750,rpm
